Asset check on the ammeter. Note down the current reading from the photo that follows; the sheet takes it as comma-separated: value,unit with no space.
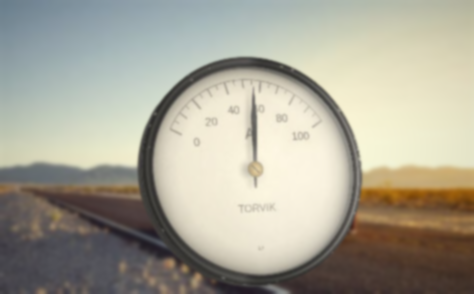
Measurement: 55,A
